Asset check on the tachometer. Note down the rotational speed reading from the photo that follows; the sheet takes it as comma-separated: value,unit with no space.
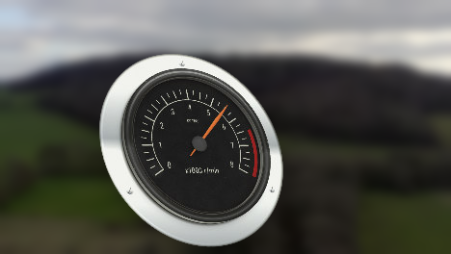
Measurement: 5500,rpm
